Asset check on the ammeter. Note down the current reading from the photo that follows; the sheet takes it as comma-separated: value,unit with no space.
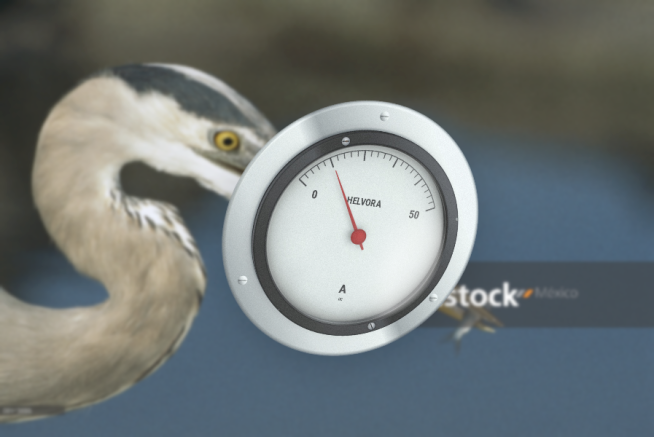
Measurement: 10,A
